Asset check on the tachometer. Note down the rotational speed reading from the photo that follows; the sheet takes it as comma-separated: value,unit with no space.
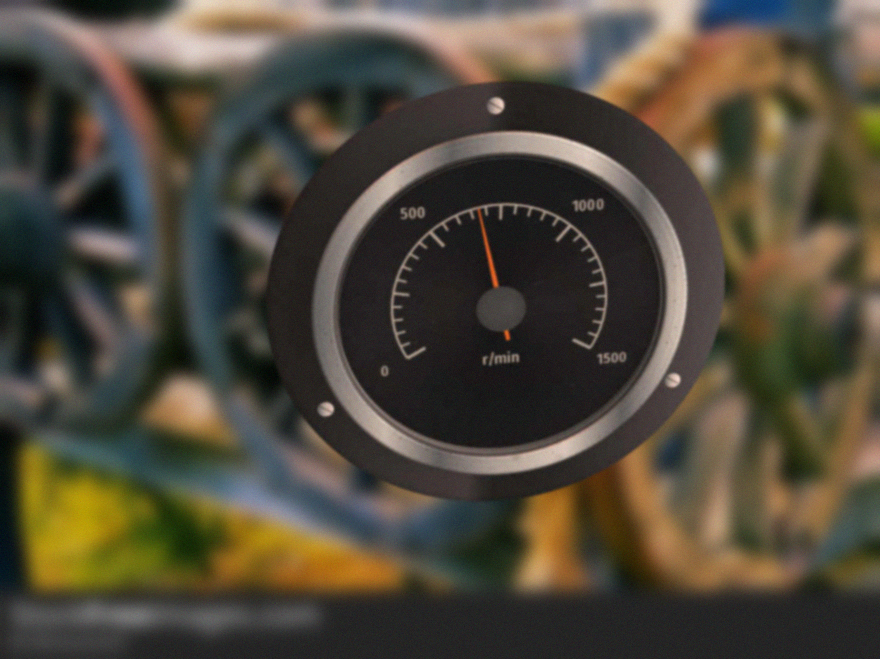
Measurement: 675,rpm
